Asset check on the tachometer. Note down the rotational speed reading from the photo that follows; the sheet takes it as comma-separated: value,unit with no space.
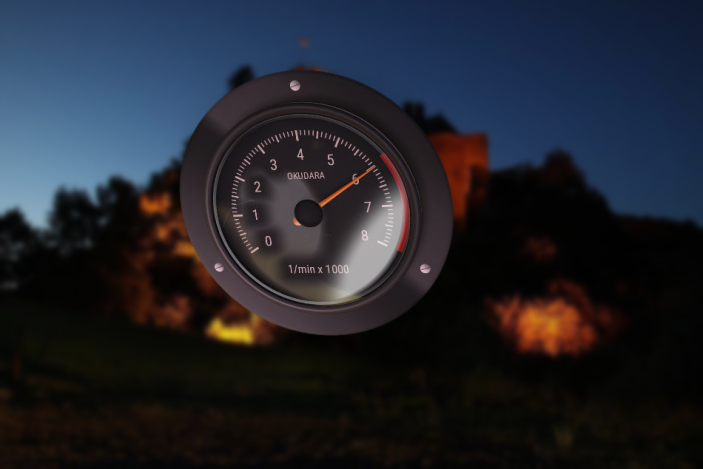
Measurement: 6000,rpm
